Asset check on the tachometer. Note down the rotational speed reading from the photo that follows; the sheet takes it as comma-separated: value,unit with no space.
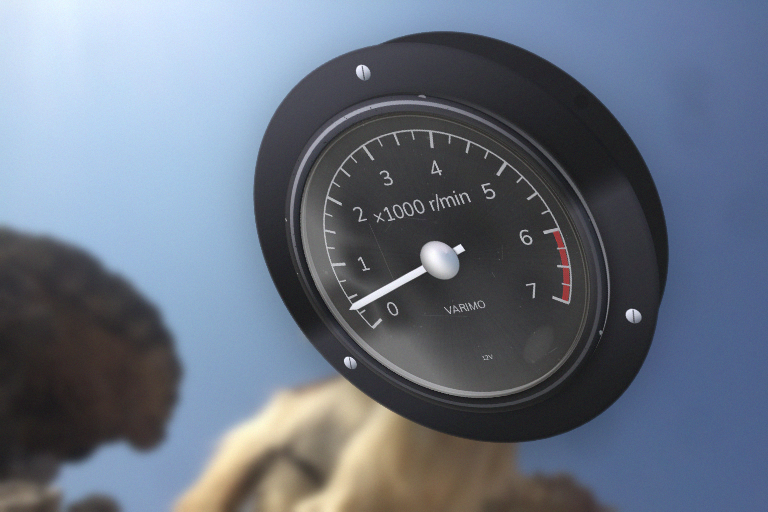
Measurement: 375,rpm
